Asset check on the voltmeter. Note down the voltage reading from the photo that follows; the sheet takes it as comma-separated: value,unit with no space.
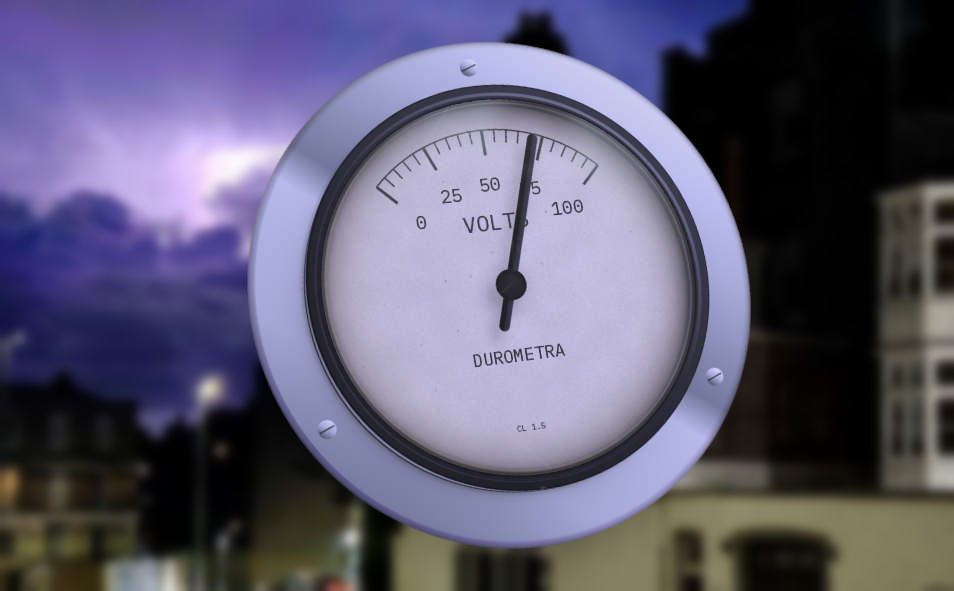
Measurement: 70,V
